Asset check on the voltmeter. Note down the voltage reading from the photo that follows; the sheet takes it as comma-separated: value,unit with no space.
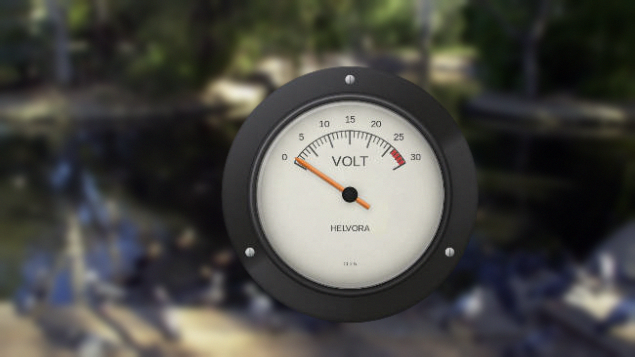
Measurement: 1,V
